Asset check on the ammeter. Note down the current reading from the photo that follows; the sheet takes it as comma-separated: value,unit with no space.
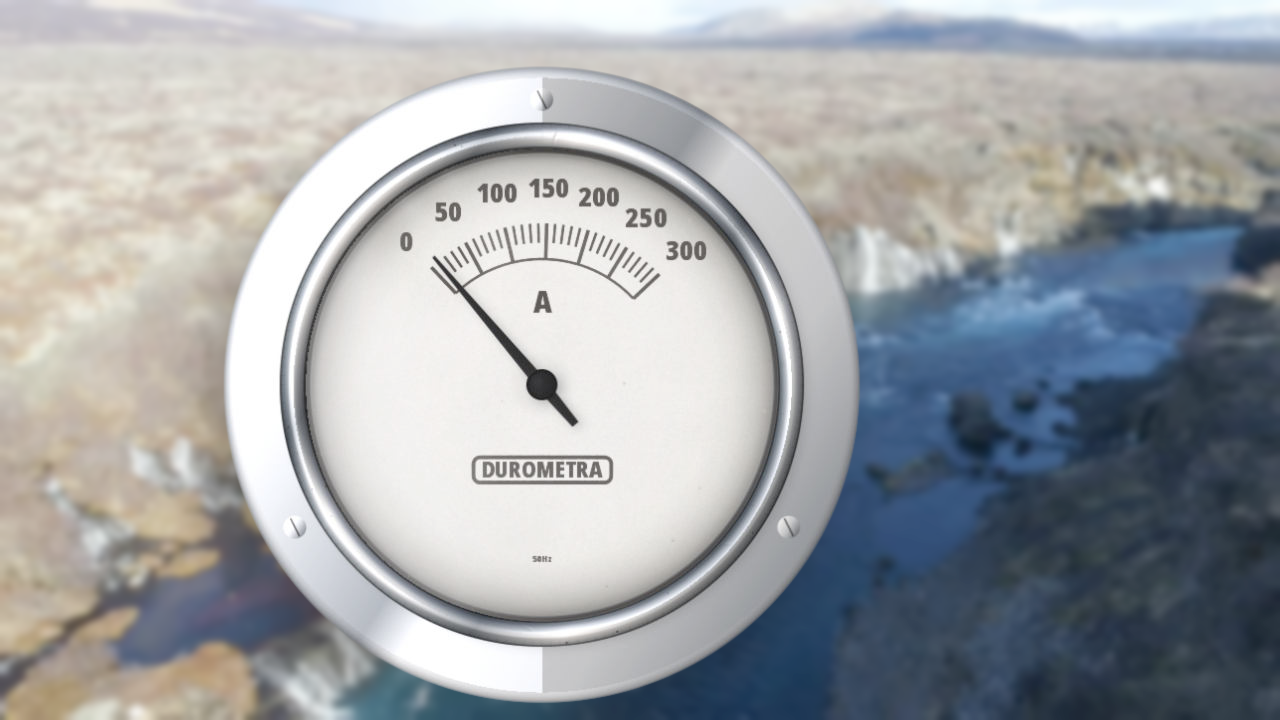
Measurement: 10,A
